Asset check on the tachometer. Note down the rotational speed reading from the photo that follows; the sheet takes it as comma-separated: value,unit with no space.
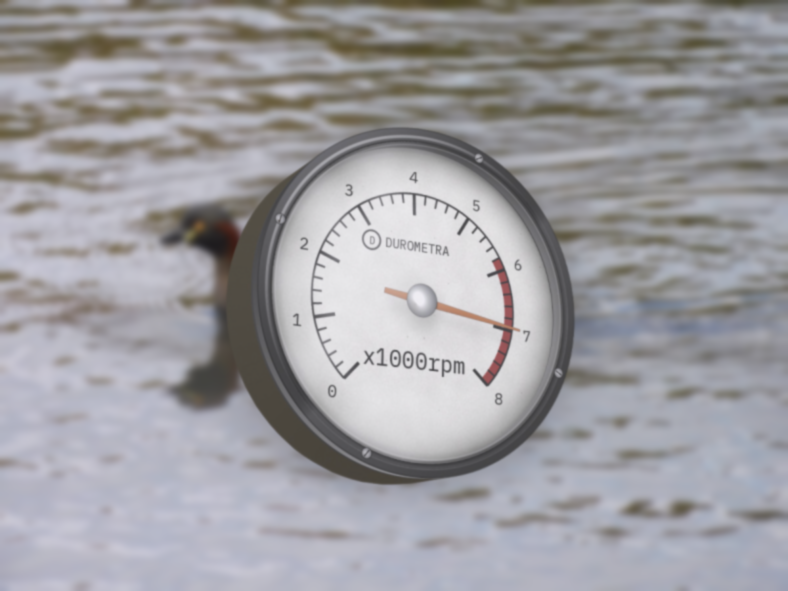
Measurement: 7000,rpm
